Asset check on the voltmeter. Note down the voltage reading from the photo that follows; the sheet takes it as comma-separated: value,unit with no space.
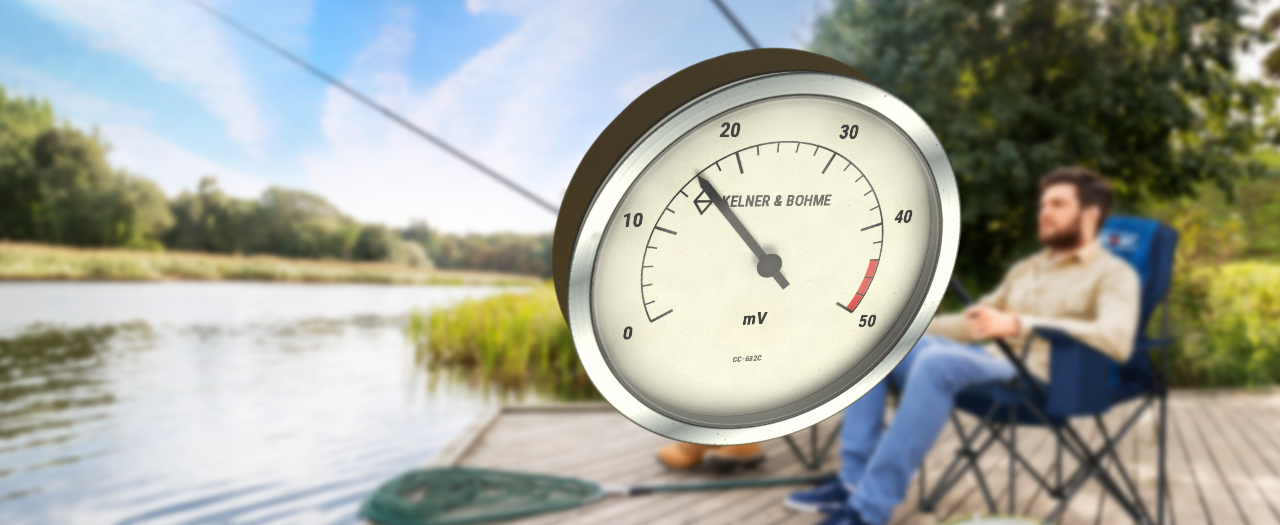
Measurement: 16,mV
